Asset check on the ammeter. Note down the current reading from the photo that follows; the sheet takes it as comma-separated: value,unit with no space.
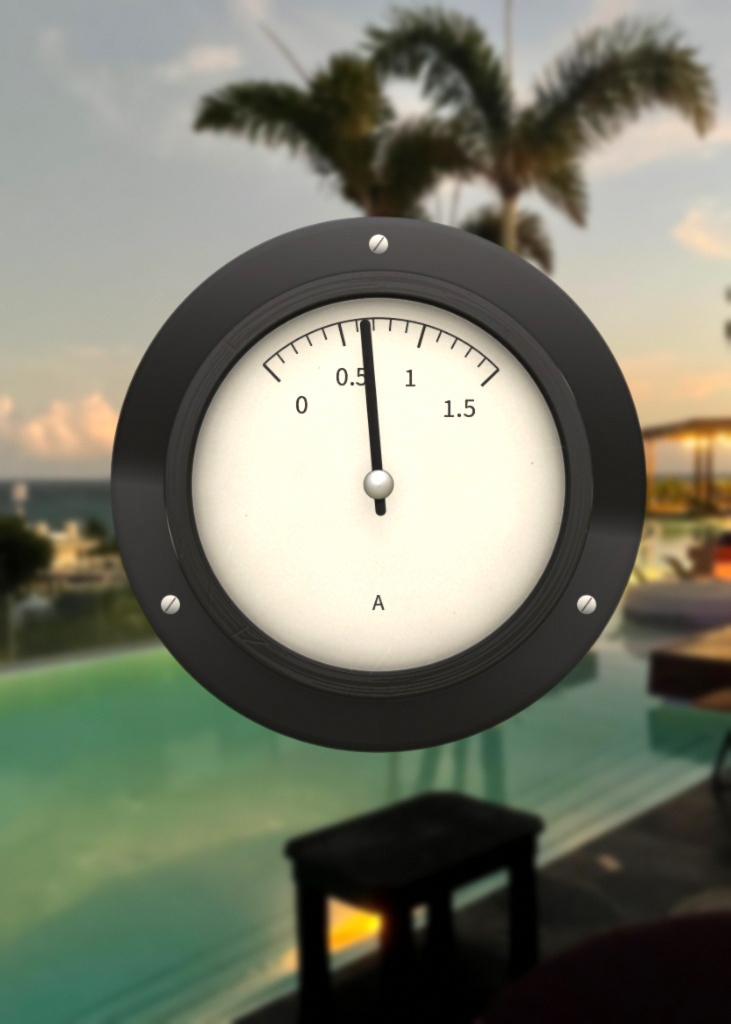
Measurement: 0.65,A
